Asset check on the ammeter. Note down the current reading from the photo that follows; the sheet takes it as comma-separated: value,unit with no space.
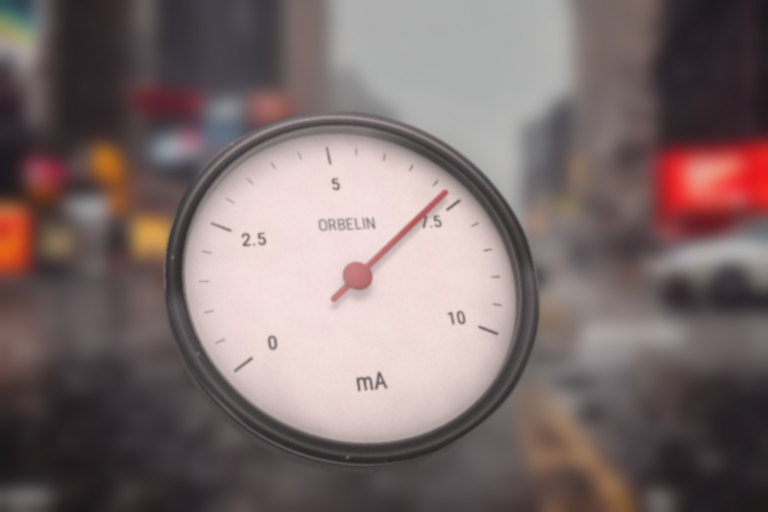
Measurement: 7.25,mA
